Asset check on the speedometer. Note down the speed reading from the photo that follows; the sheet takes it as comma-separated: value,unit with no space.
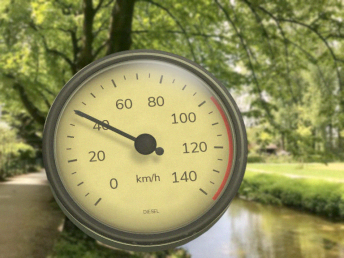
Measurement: 40,km/h
